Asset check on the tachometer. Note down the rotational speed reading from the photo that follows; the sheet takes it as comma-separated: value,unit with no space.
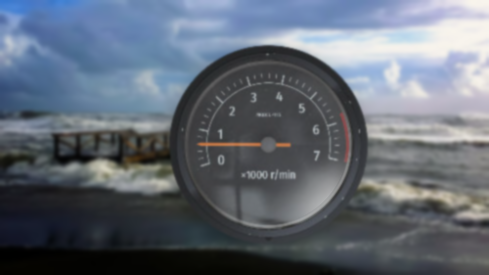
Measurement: 600,rpm
